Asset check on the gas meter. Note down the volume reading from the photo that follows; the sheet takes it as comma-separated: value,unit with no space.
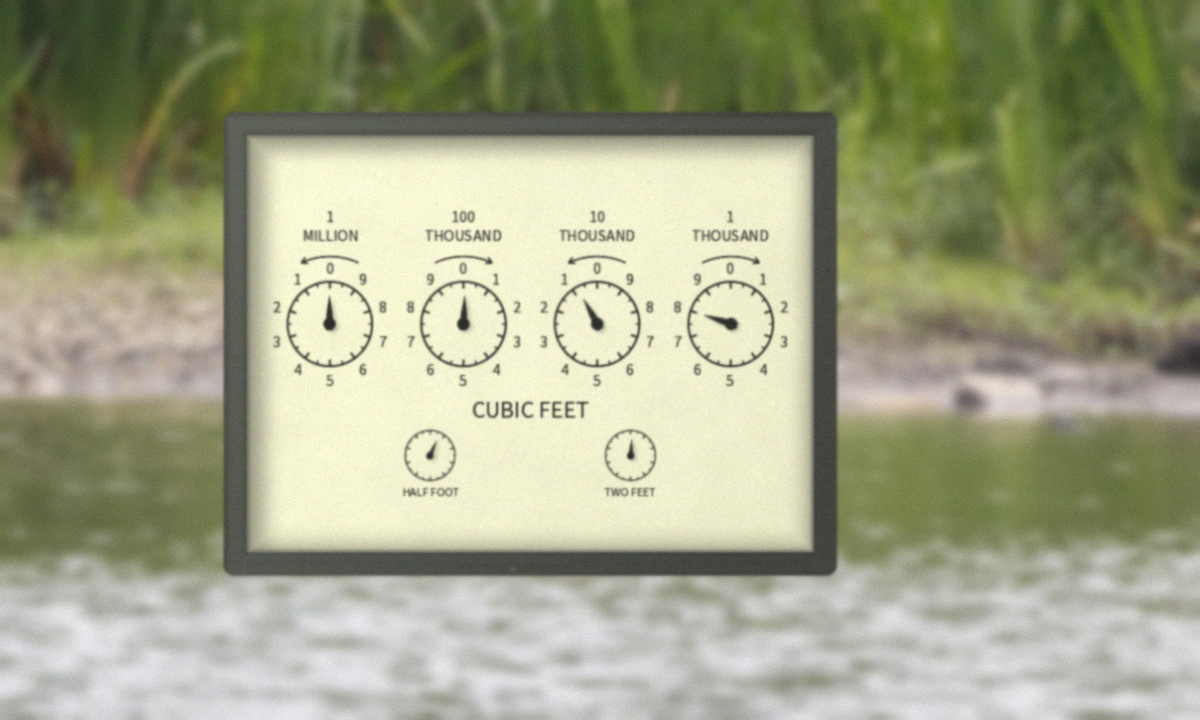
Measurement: 800,ft³
